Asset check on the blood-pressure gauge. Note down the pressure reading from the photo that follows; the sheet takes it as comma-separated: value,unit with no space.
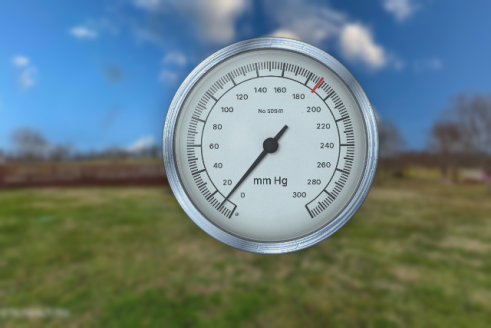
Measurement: 10,mmHg
